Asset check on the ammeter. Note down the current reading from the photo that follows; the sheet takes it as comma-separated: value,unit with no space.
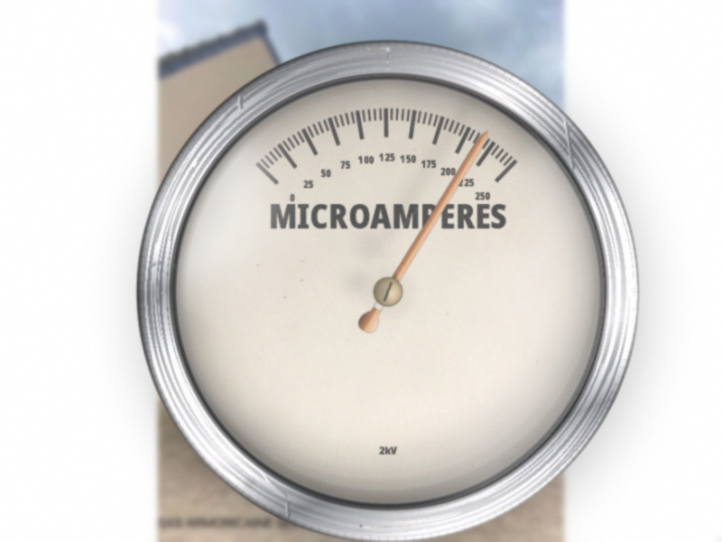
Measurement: 215,µA
